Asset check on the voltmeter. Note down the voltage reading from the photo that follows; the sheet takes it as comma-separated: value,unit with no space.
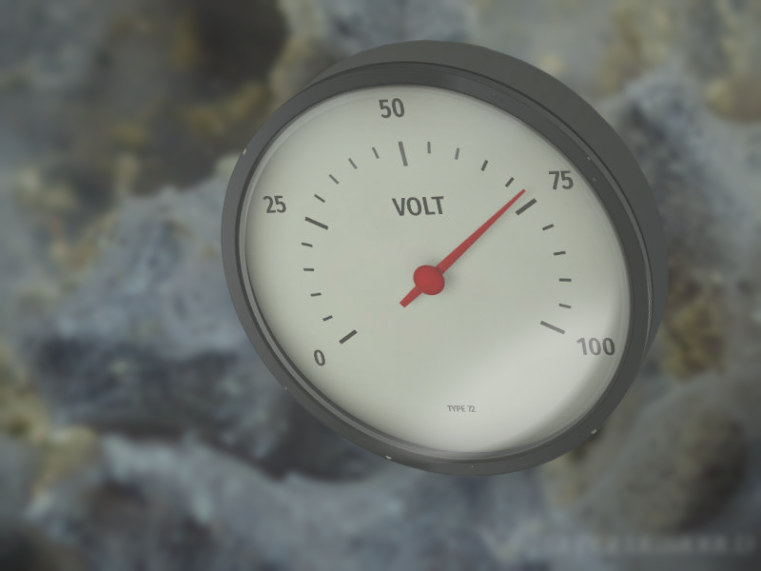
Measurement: 72.5,V
